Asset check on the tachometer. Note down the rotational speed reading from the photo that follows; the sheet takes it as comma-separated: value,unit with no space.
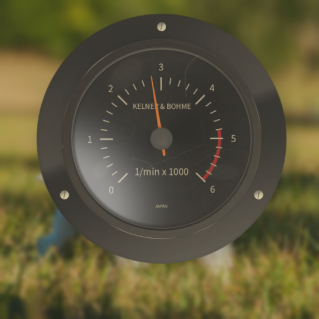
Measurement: 2800,rpm
